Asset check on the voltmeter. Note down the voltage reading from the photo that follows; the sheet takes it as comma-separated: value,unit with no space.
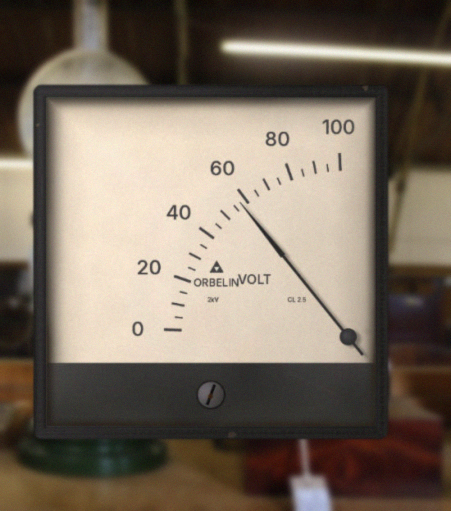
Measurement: 57.5,V
